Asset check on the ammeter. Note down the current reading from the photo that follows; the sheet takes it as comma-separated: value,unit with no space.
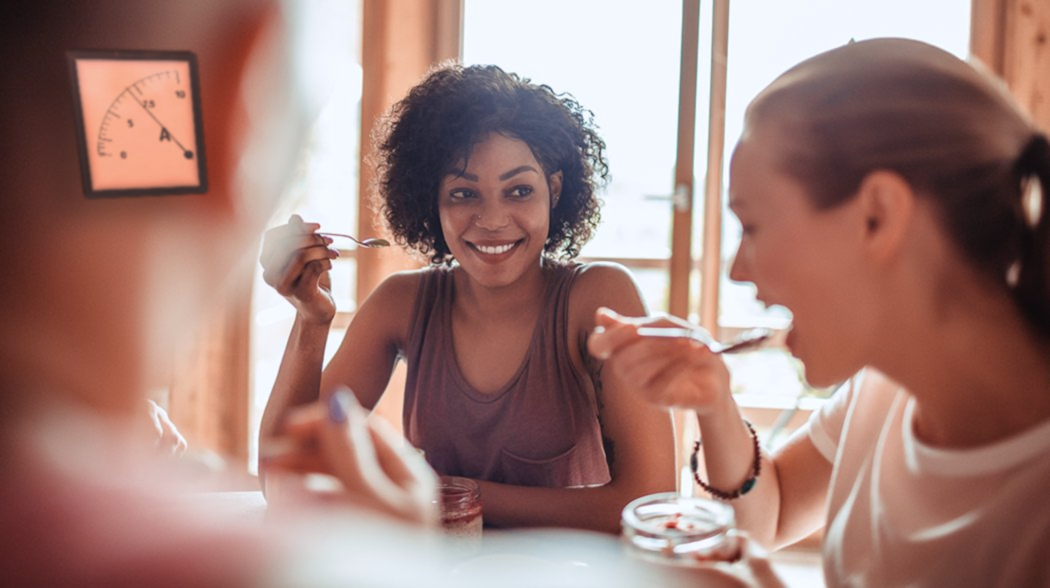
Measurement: 7,A
